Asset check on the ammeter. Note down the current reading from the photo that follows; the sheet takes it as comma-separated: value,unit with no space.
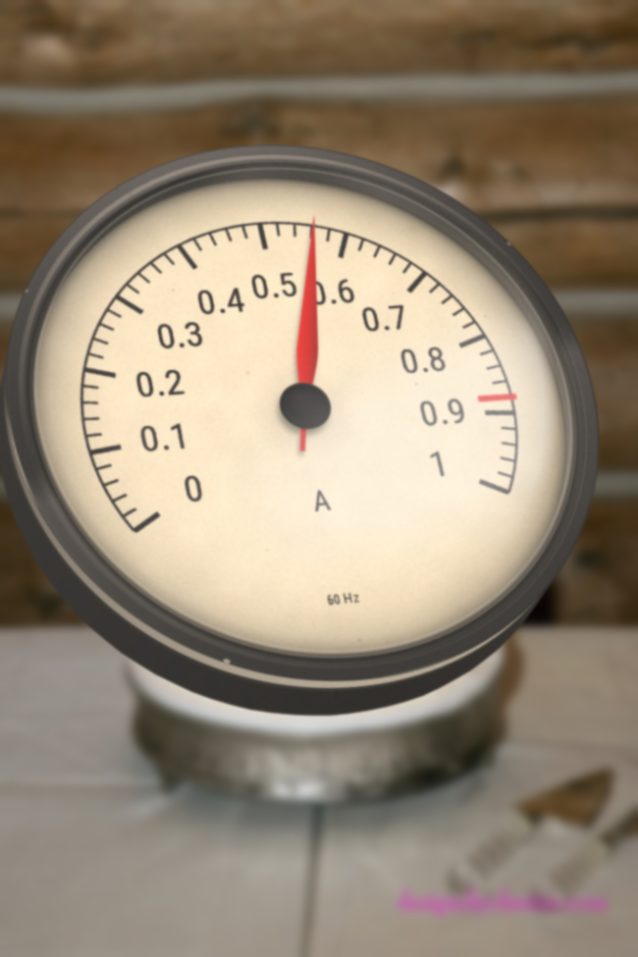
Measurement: 0.56,A
